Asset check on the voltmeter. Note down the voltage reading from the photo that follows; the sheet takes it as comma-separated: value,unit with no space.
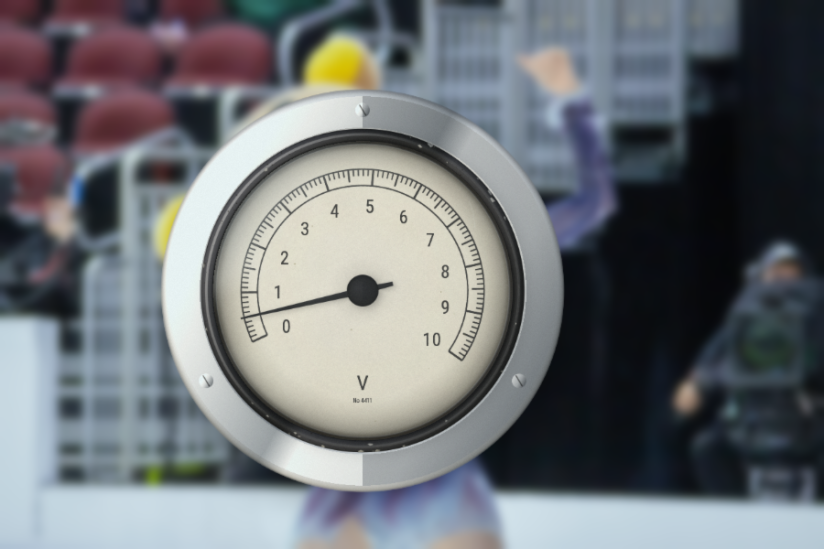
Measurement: 0.5,V
